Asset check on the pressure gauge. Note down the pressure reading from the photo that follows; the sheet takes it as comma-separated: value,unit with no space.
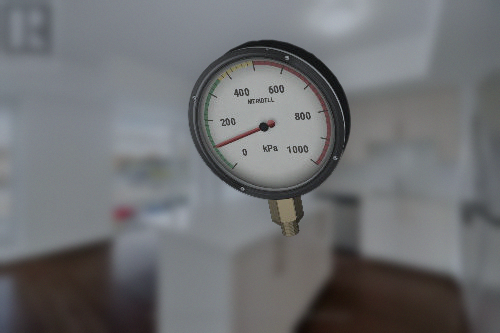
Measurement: 100,kPa
